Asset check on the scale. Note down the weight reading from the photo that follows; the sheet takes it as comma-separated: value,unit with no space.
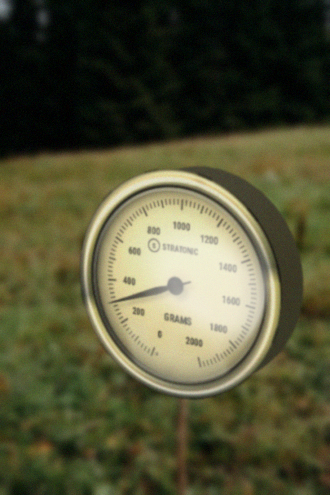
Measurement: 300,g
